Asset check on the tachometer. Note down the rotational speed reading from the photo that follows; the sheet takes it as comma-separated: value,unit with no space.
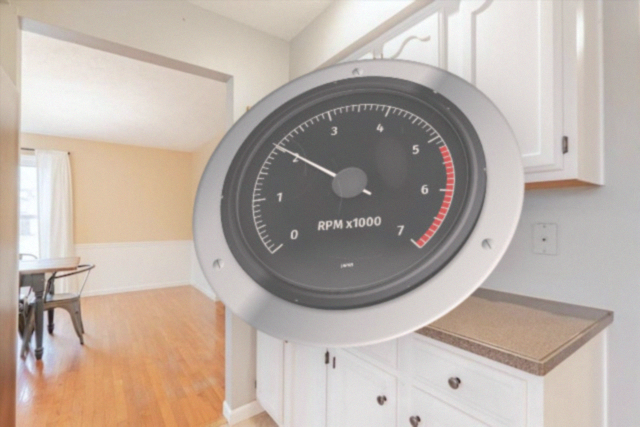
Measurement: 2000,rpm
